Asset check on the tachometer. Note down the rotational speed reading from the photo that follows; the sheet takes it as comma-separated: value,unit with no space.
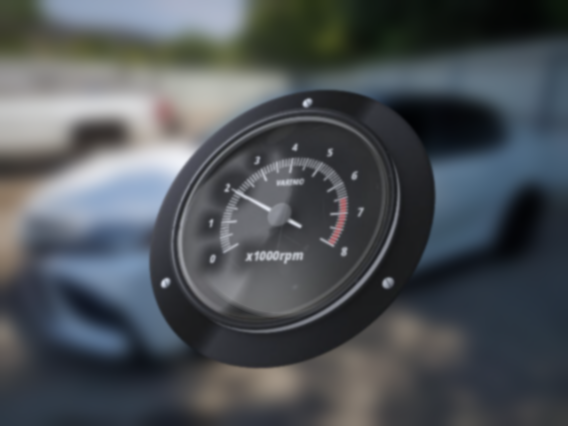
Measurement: 2000,rpm
